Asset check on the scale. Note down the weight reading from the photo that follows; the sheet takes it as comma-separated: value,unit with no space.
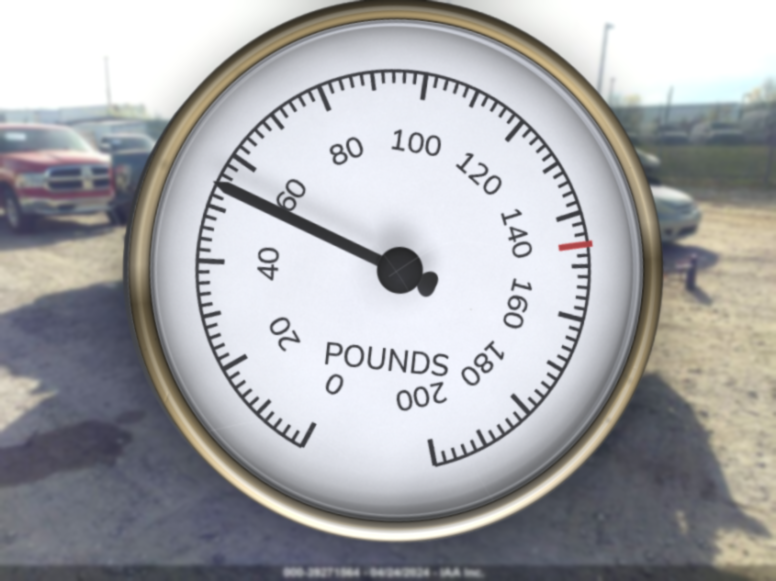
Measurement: 54,lb
